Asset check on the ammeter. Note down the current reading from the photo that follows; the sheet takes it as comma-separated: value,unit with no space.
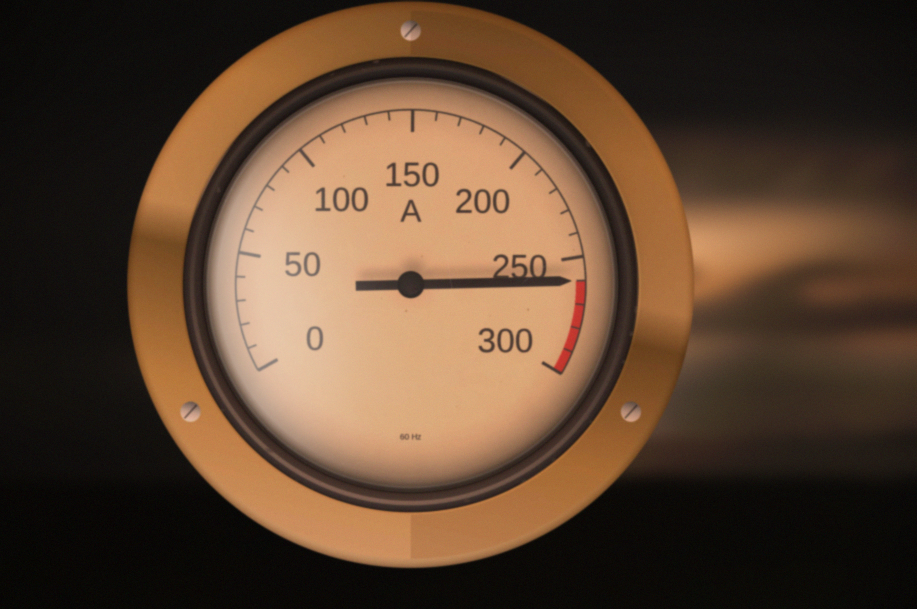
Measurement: 260,A
